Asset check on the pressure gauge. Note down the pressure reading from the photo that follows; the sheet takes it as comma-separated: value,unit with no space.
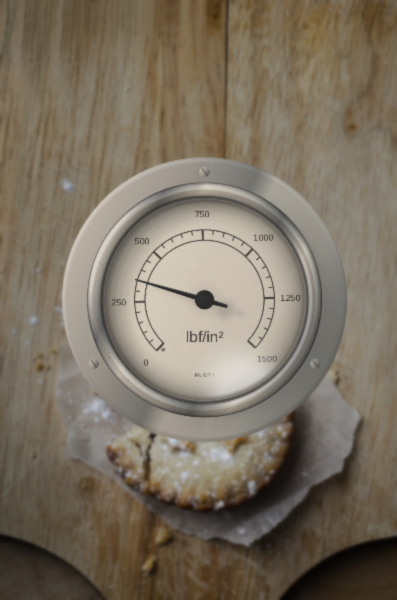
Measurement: 350,psi
